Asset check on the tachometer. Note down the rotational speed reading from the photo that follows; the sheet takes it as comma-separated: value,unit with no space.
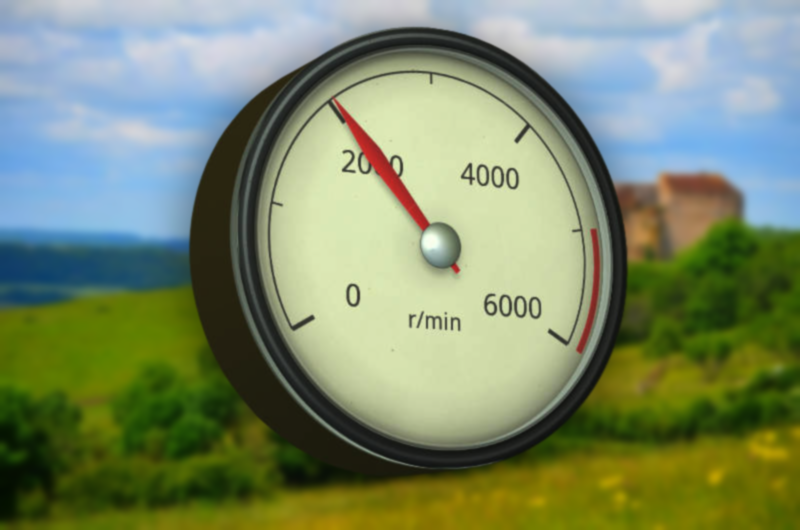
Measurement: 2000,rpm
